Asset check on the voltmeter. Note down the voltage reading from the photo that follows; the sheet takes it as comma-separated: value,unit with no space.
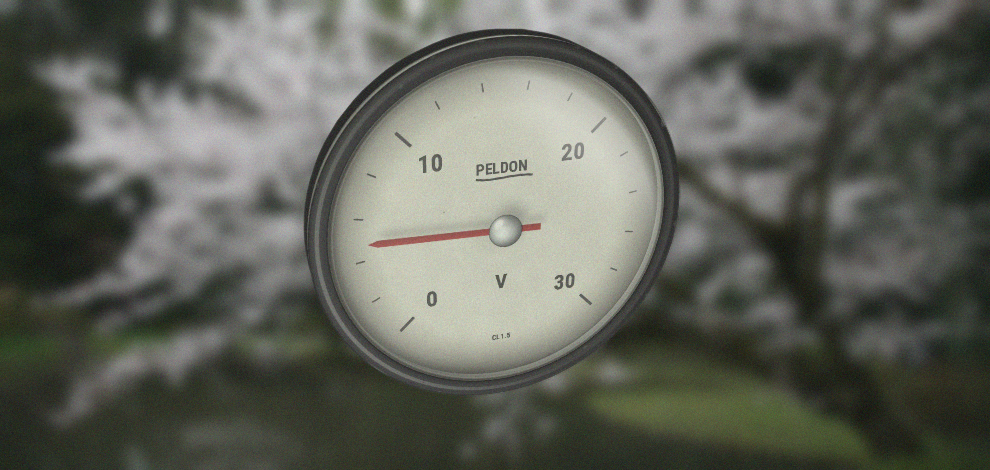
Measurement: 5,V
